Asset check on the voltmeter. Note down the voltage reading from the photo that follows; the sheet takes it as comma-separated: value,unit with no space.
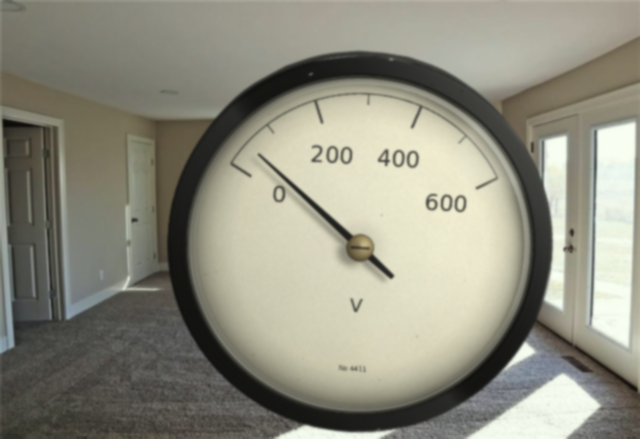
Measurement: 50,V
